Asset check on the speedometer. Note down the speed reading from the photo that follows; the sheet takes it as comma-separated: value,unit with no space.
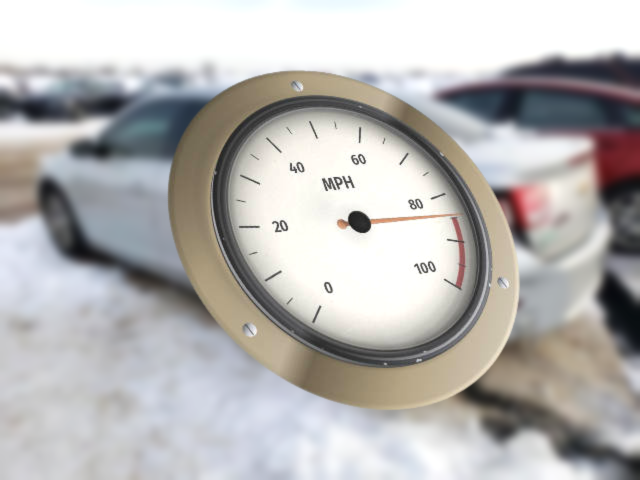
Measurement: 85,mph
